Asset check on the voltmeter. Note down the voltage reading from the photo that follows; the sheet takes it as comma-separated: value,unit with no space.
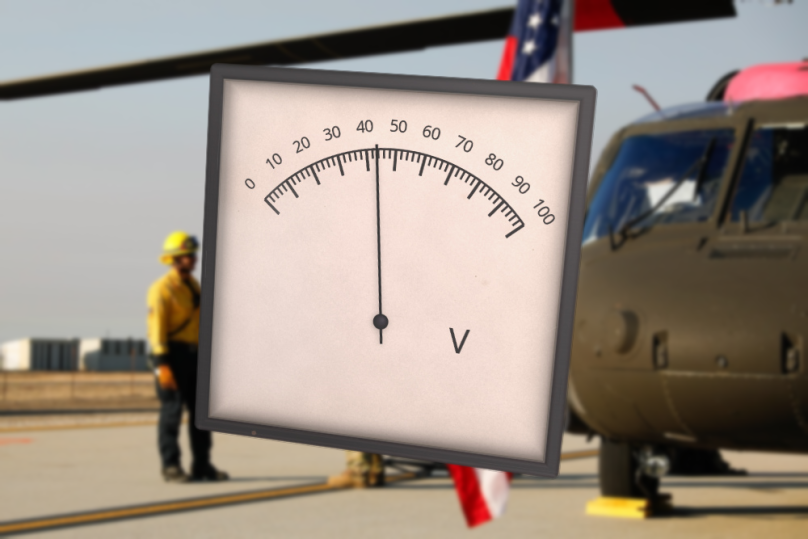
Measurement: 44,V
